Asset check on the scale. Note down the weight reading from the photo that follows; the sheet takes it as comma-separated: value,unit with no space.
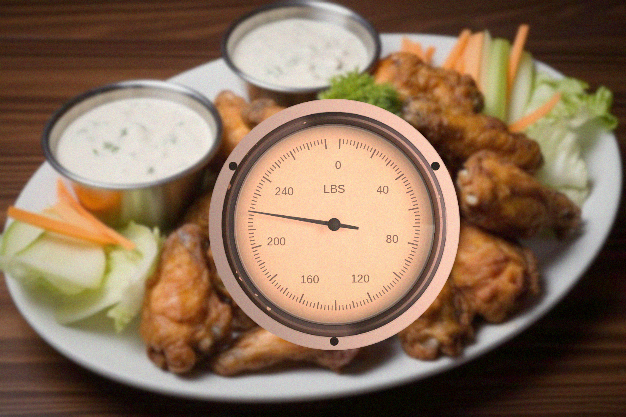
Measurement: 220,lb
